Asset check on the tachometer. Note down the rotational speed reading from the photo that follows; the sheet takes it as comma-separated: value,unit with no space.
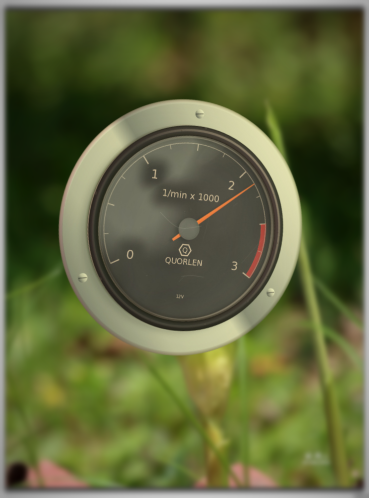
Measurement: 2125,rpm
